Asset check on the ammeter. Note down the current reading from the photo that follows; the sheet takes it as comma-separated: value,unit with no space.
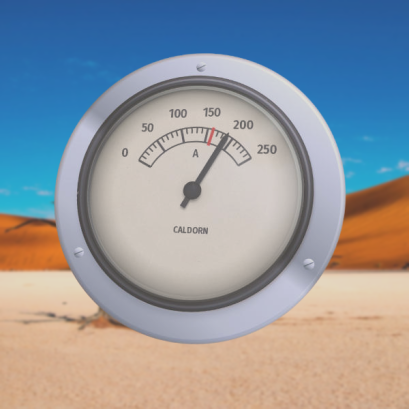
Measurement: 190,A
